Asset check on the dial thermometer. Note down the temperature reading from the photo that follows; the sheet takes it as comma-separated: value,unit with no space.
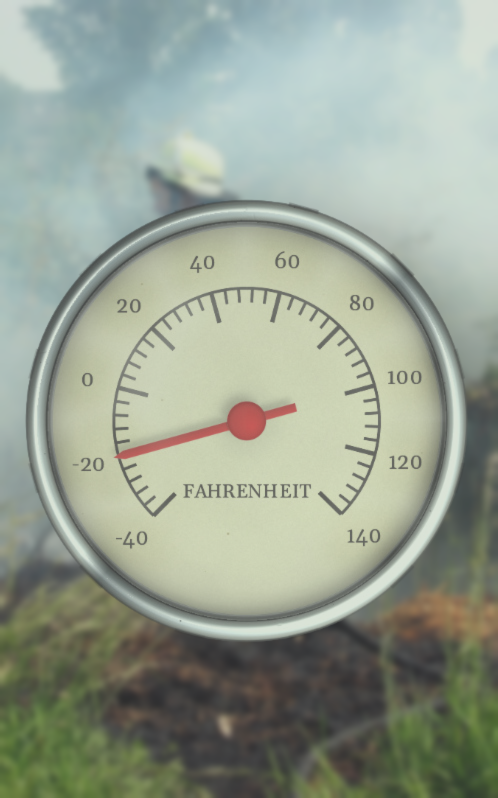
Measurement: -20,°F
